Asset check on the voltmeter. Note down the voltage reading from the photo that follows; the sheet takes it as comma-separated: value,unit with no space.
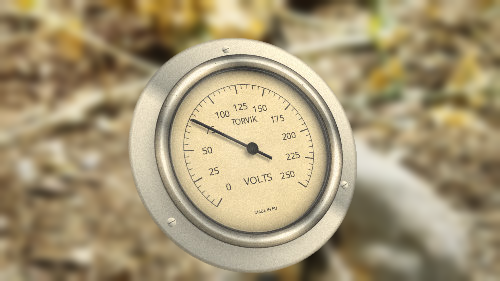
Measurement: 75,V
